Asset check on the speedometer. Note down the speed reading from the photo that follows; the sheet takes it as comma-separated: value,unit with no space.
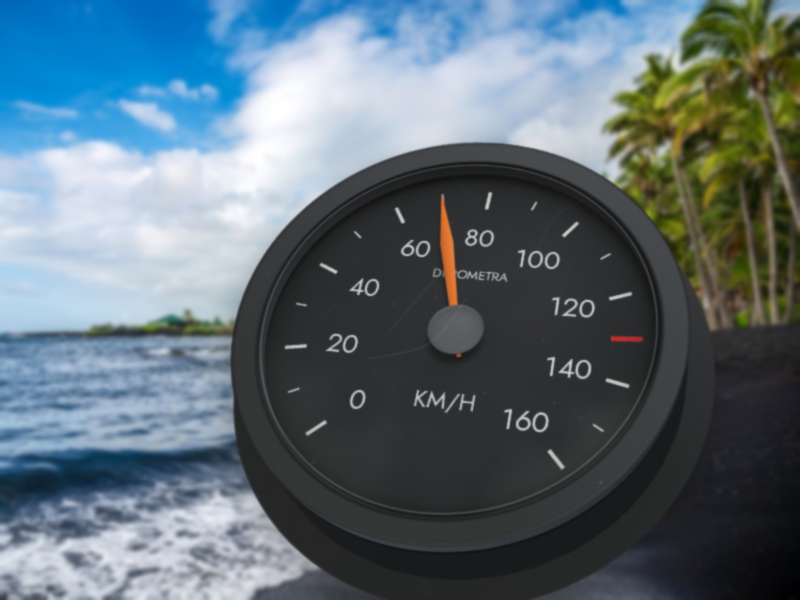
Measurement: 70,km/h
